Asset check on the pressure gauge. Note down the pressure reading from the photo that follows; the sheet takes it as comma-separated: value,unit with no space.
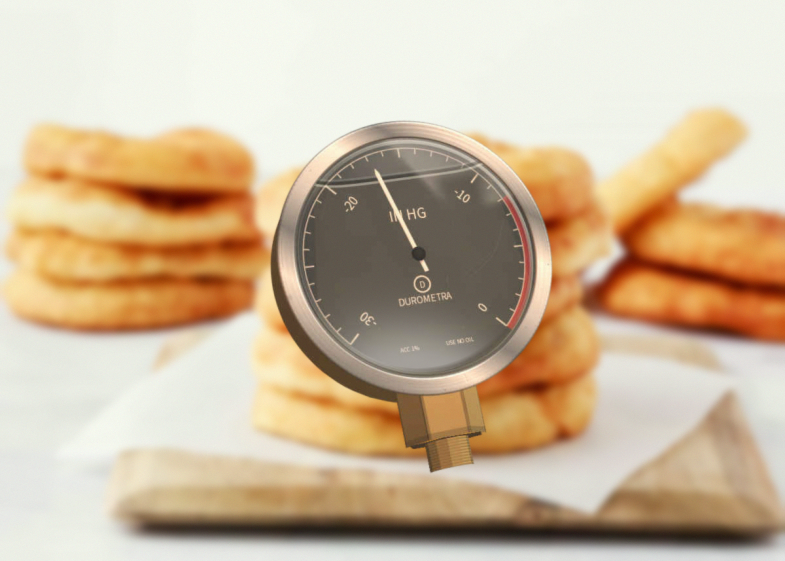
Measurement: -17,inHg
